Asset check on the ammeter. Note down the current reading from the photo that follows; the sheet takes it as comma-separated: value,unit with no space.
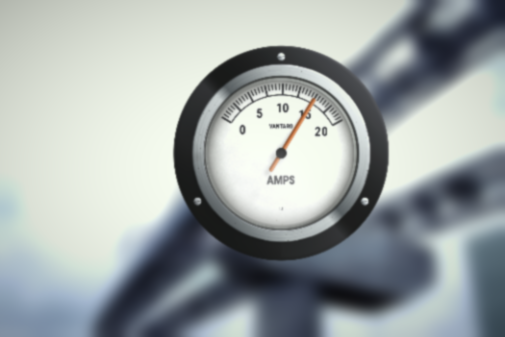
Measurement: 15,A
